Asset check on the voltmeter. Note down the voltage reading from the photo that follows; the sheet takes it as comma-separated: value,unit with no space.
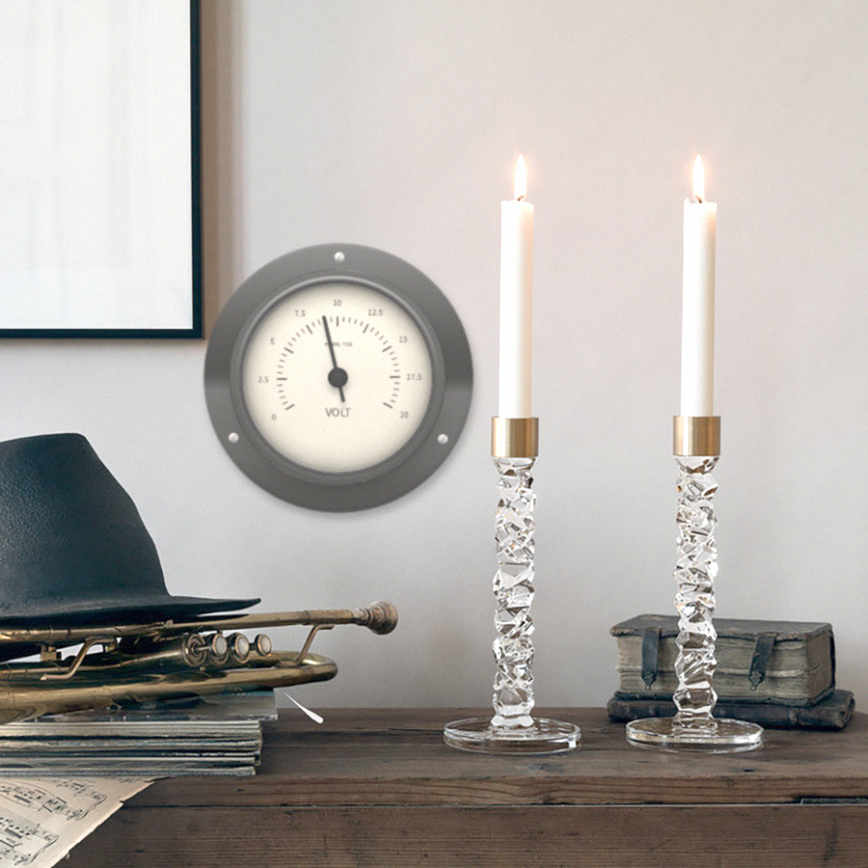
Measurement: 9,V
